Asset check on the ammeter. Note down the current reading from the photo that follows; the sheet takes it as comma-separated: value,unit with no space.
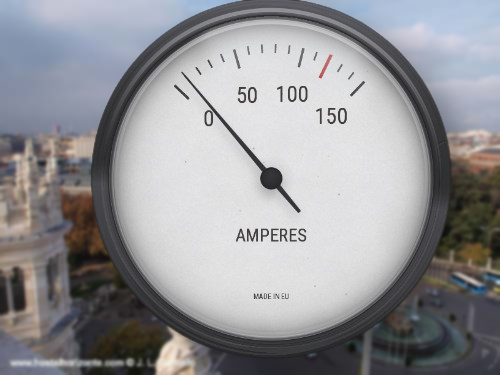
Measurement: 10,A
